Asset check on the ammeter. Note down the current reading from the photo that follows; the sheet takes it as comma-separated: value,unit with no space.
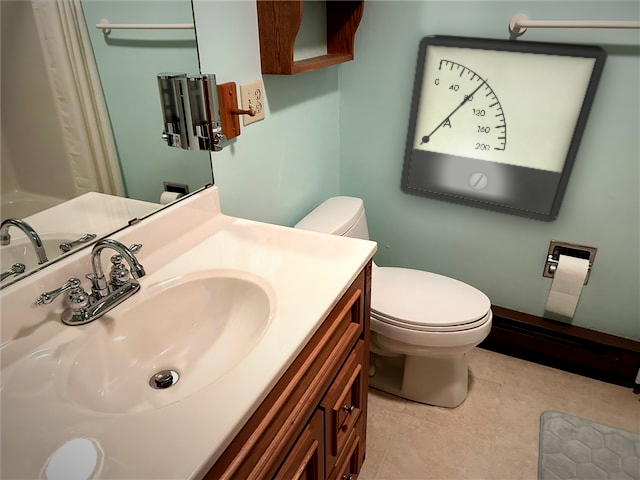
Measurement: 80,A
